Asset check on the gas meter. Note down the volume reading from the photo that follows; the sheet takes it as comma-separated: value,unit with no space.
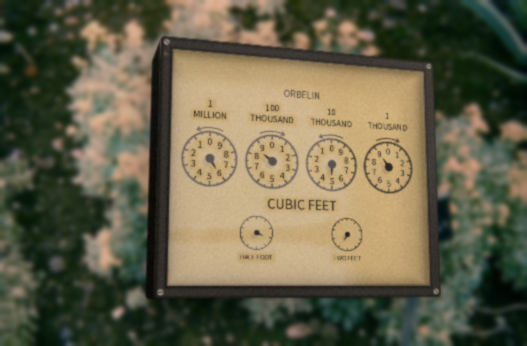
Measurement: 584900,ft³
